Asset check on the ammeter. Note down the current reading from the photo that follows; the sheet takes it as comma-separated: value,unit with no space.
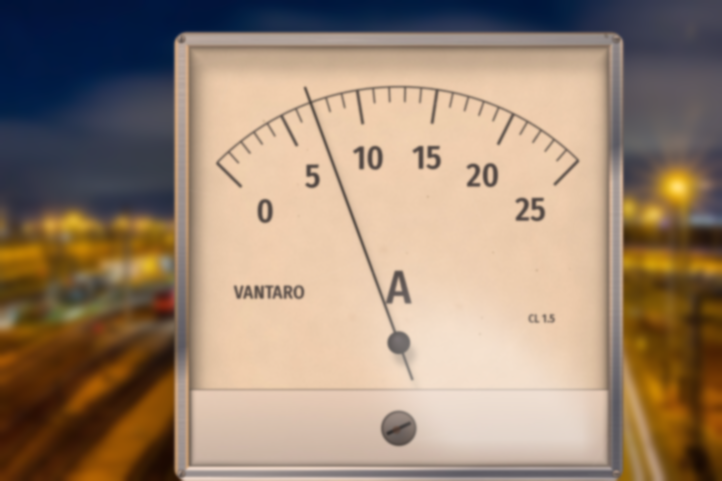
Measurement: 7,A
